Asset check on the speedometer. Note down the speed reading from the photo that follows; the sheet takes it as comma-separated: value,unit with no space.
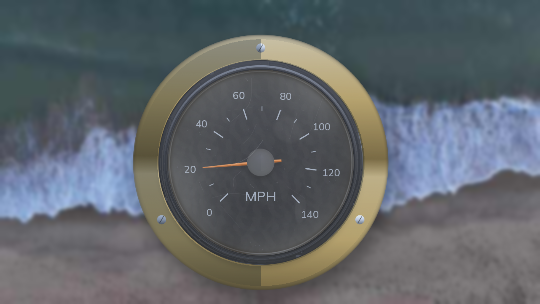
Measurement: 20,mph
